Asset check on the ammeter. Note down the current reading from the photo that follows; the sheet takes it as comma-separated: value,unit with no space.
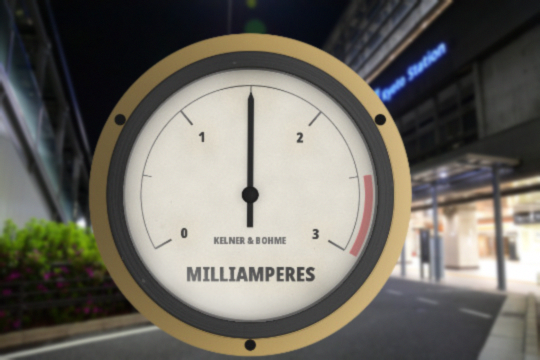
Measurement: 1.5,mA
